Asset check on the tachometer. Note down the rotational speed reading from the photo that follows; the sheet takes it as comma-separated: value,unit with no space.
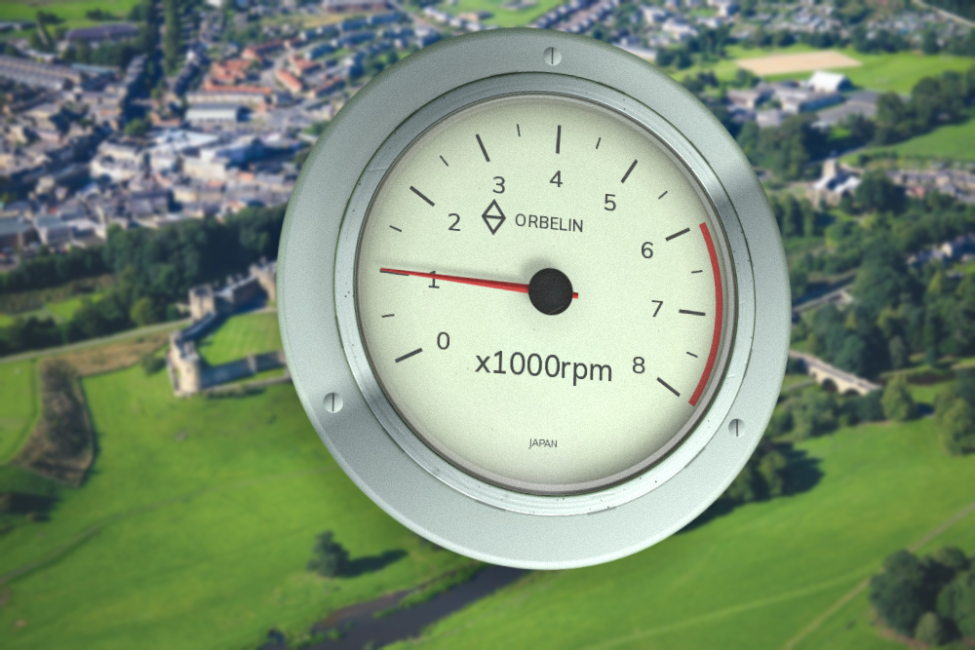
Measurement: 1000,rpm
